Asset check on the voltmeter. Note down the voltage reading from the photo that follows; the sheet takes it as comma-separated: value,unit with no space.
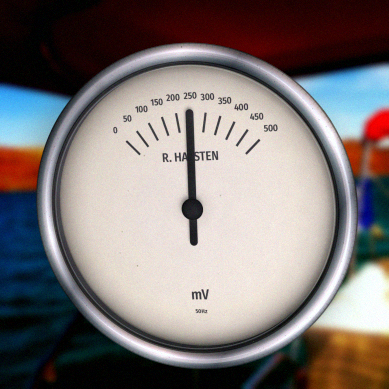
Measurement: 250,mV
